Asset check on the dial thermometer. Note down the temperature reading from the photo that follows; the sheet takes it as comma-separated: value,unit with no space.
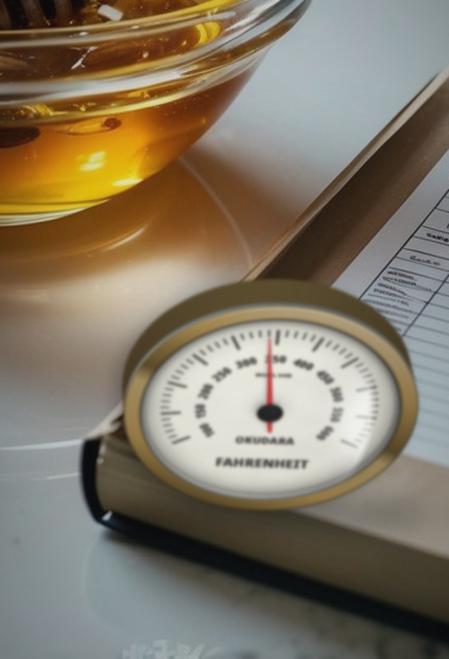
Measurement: 340,°F
